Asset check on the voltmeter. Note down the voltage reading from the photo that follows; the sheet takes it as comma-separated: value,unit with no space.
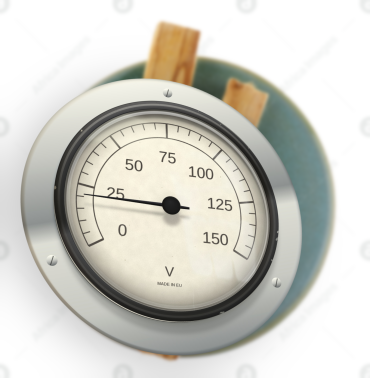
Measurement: 20,V
